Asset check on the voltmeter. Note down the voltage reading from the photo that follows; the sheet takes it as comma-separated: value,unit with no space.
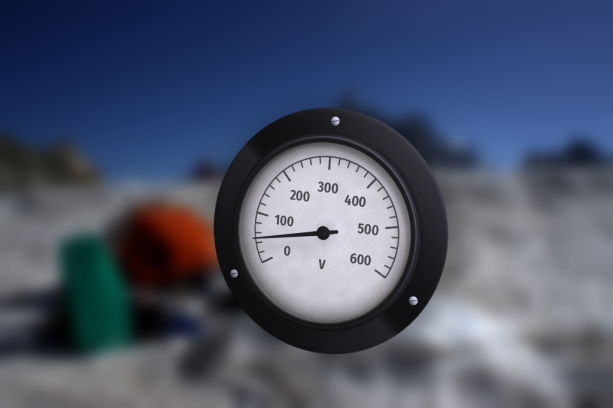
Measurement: 50,V
